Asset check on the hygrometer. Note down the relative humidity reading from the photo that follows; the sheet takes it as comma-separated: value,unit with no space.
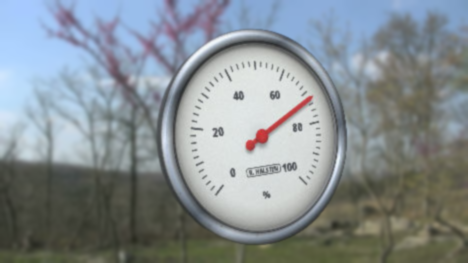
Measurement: 72,%
